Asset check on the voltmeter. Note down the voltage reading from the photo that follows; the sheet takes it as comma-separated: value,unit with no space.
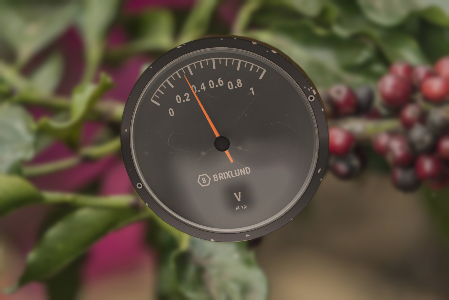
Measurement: 0.35,V
